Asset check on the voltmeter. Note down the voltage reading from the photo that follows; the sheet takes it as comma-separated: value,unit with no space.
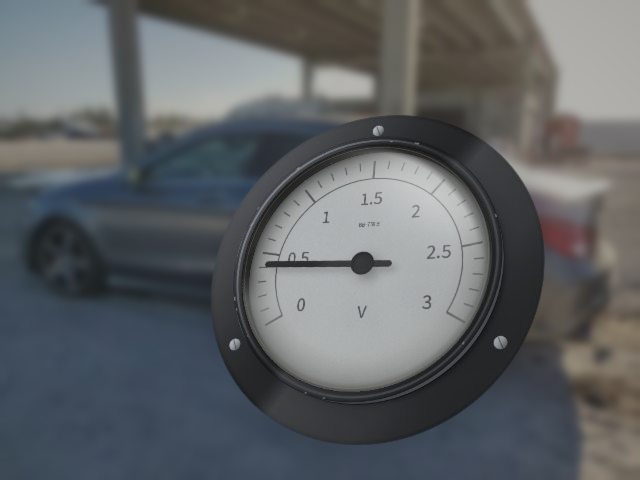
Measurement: 0.4,V
